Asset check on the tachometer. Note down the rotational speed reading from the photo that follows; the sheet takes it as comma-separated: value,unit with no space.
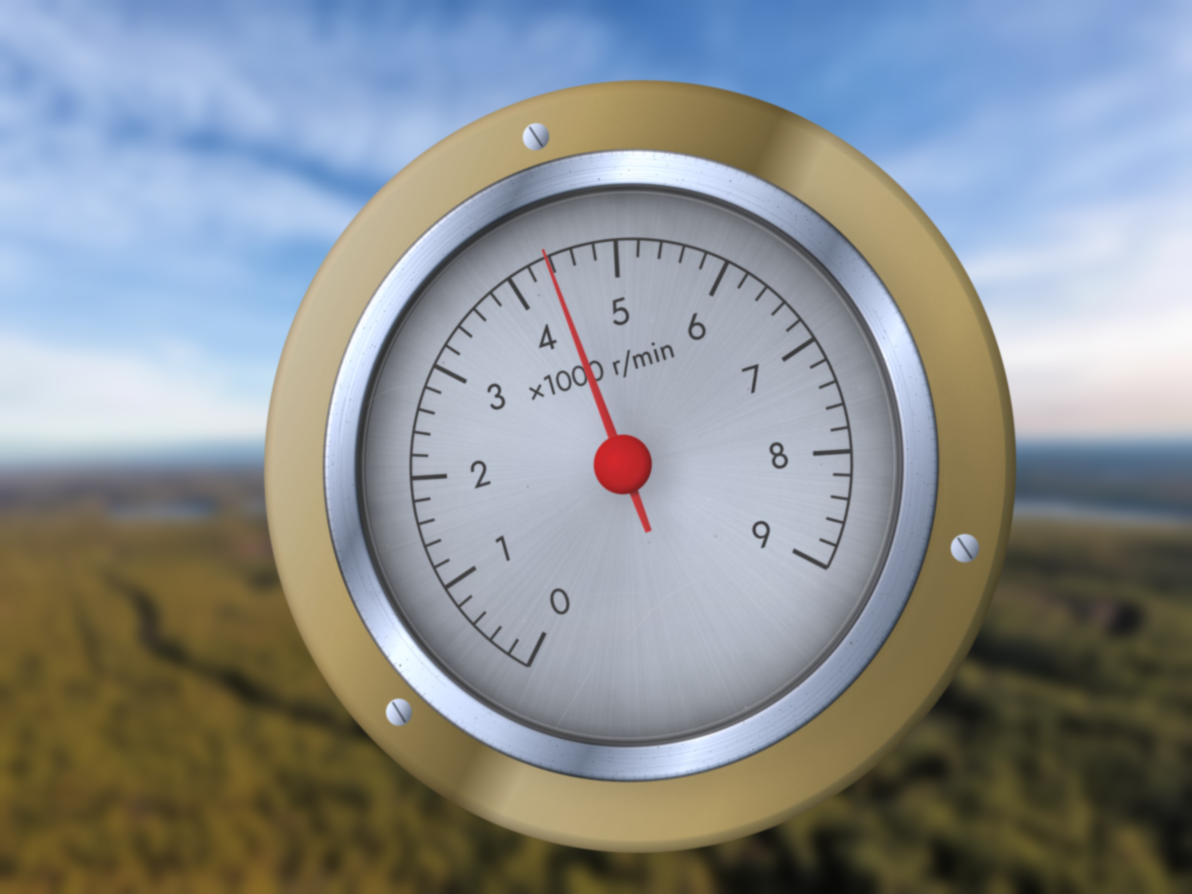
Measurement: 4400,rpm
